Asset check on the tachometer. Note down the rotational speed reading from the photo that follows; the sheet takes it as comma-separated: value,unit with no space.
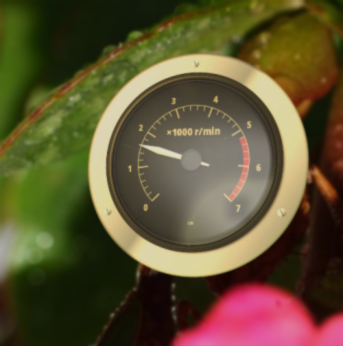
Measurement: 1600,rpm
